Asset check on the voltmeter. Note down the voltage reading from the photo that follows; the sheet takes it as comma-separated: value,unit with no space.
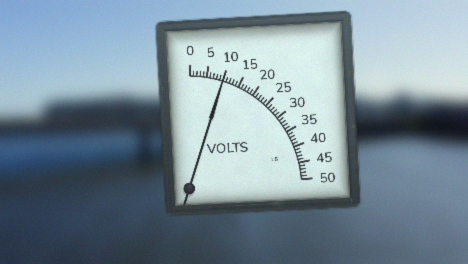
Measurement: 10,V
